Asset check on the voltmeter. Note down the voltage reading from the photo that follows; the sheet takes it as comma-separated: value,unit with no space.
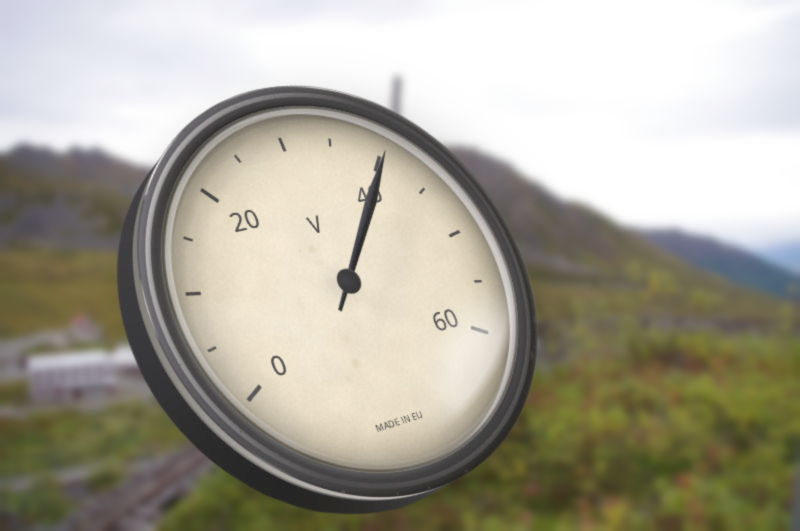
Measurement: 40,V
